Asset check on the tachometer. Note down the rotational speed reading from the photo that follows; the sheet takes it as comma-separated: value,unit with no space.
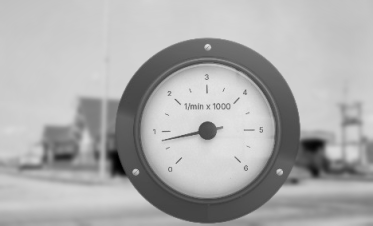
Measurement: 750,rpm
